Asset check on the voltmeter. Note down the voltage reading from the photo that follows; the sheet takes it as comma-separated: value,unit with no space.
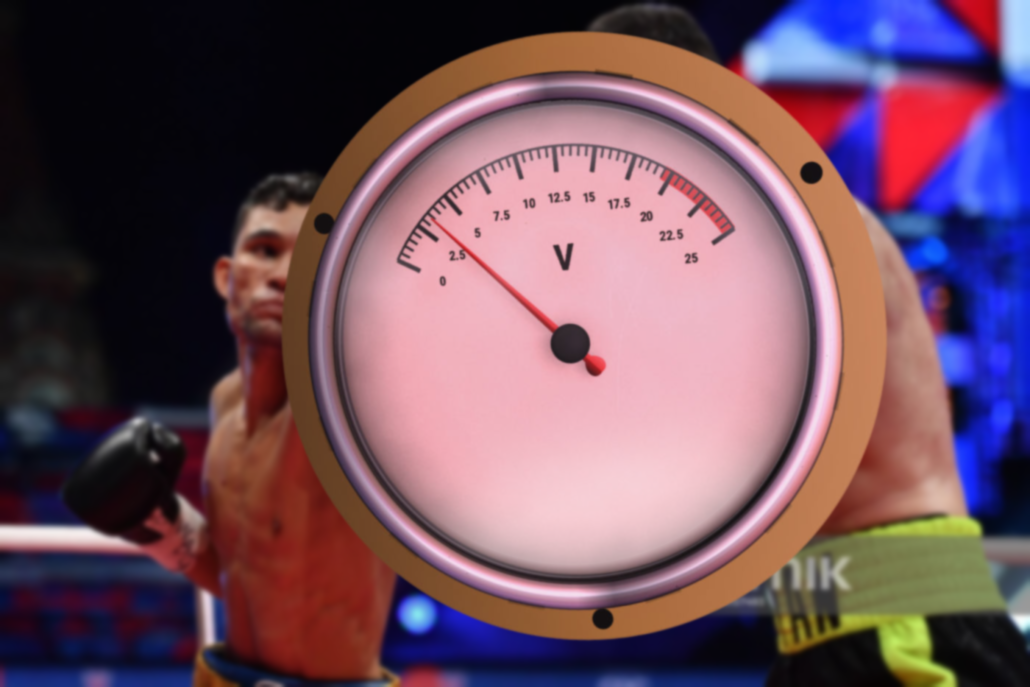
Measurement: 3.5,V
